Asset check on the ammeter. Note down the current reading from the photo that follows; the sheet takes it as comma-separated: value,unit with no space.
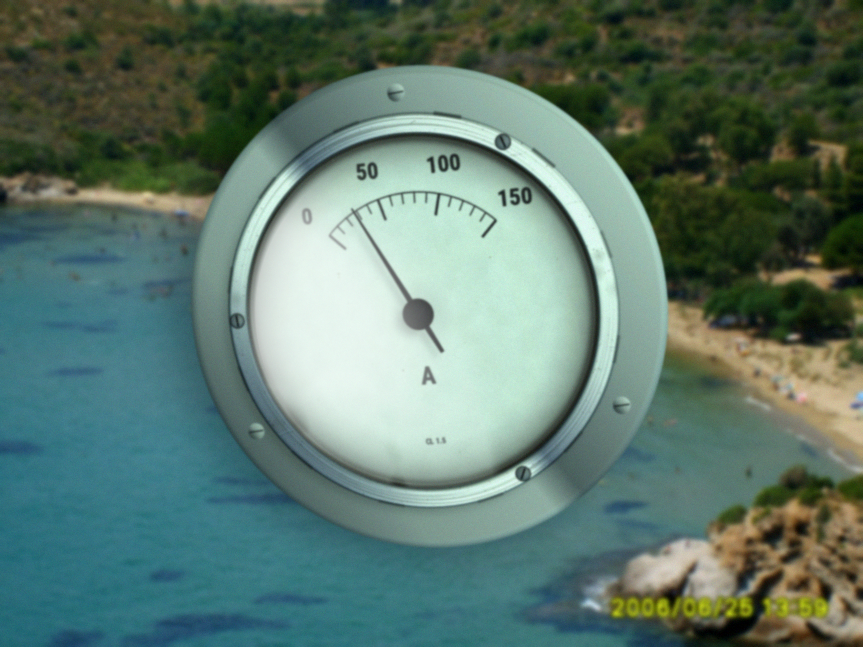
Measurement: 30,A
